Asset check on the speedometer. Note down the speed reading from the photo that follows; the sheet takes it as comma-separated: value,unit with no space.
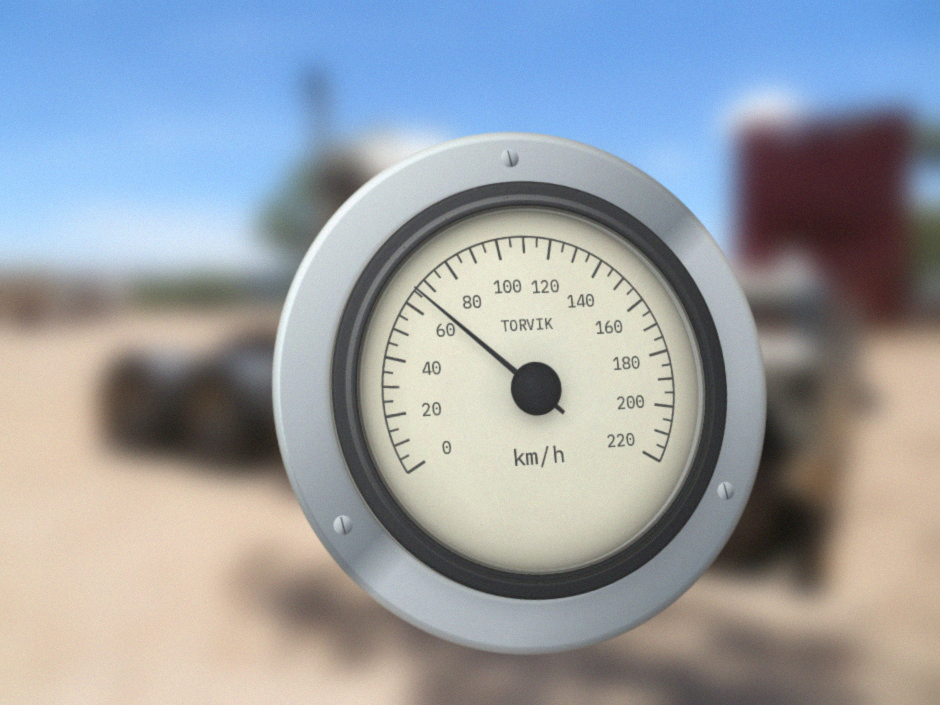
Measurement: 65,km/h
